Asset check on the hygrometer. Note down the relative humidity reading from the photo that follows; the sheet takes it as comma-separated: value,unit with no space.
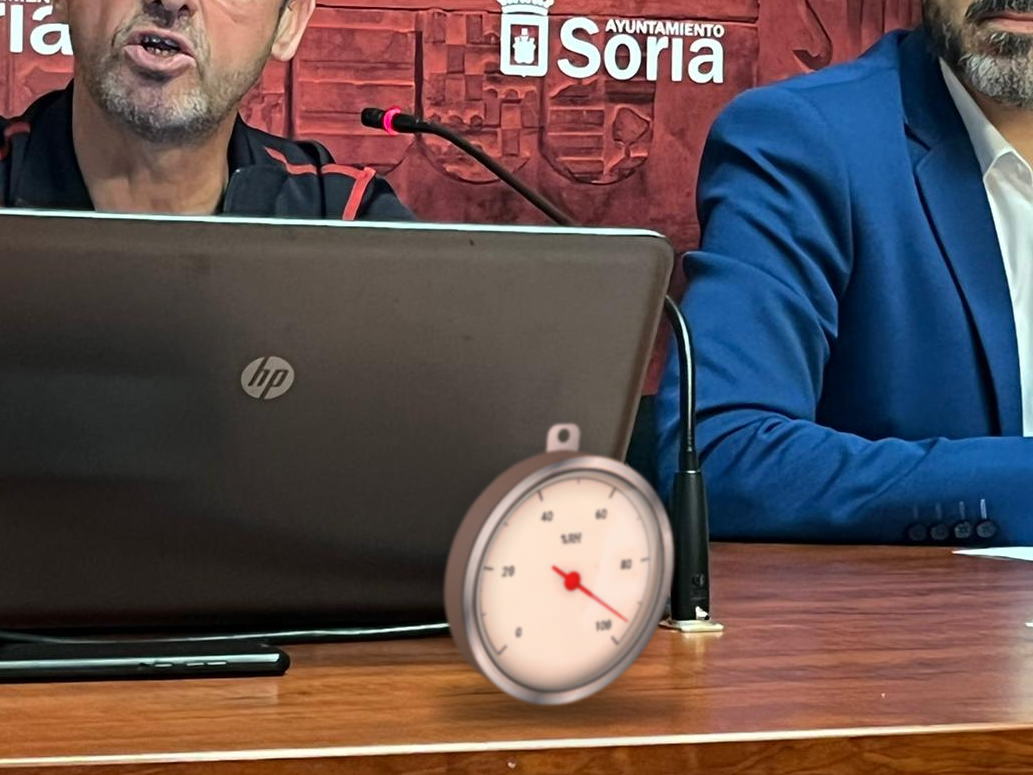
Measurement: 95,%
